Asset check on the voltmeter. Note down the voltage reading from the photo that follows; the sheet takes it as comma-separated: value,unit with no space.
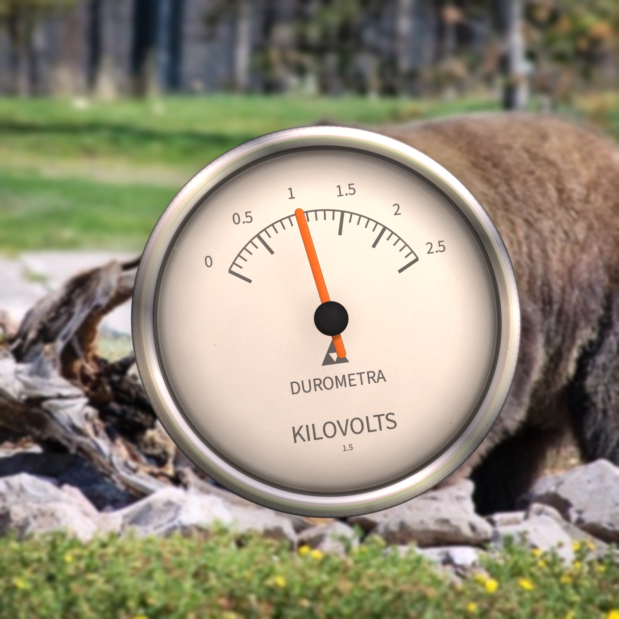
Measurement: 1,kV
